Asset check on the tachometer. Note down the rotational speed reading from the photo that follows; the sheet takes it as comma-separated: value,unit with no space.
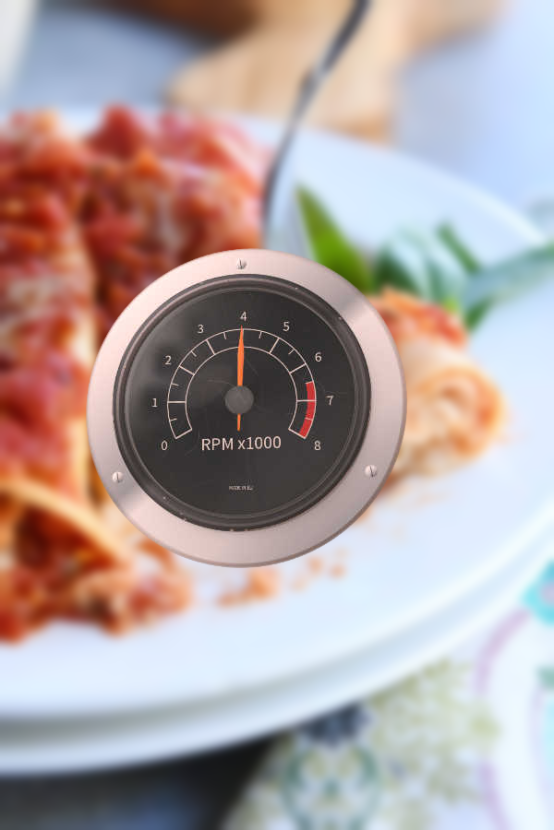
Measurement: 4000,rpm
